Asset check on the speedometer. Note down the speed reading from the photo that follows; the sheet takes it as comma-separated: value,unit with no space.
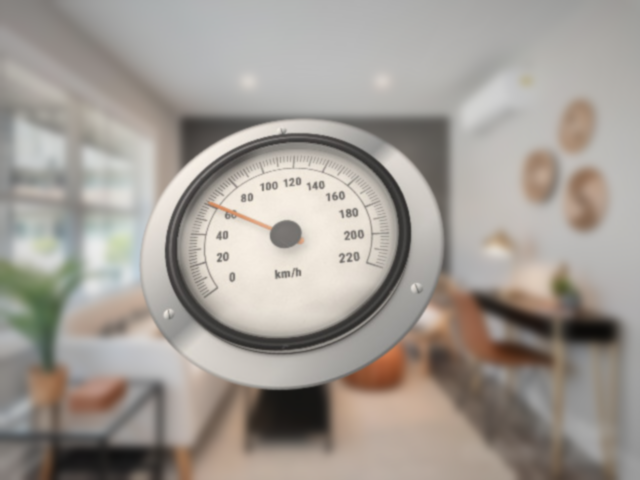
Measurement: 60,km/h
